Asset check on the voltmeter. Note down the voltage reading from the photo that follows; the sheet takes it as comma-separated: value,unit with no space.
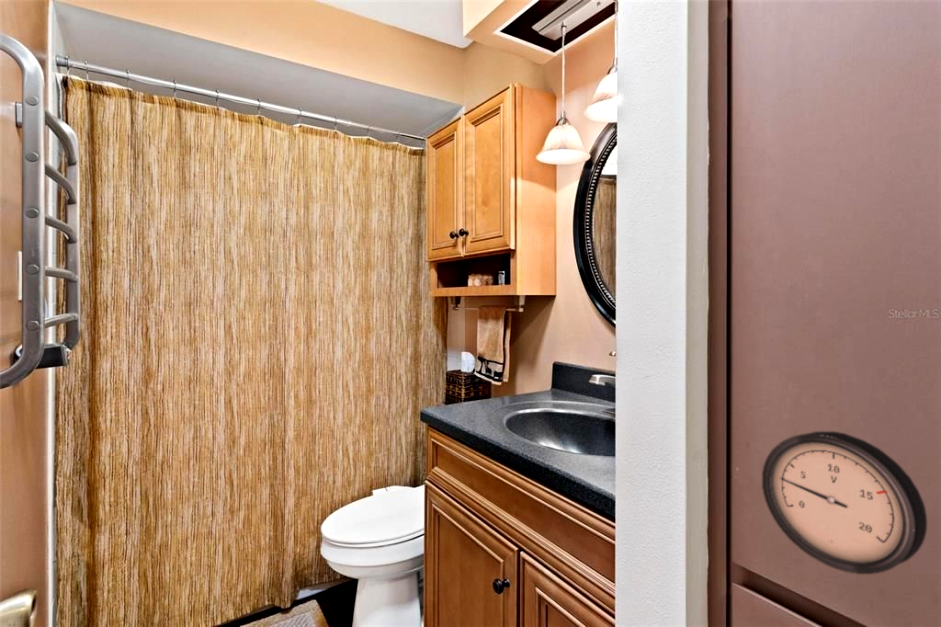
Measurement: 3,V
